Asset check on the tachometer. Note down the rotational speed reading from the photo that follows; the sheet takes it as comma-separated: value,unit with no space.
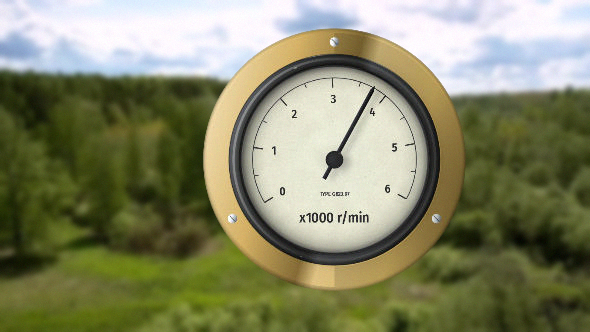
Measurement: 3750,rpm
